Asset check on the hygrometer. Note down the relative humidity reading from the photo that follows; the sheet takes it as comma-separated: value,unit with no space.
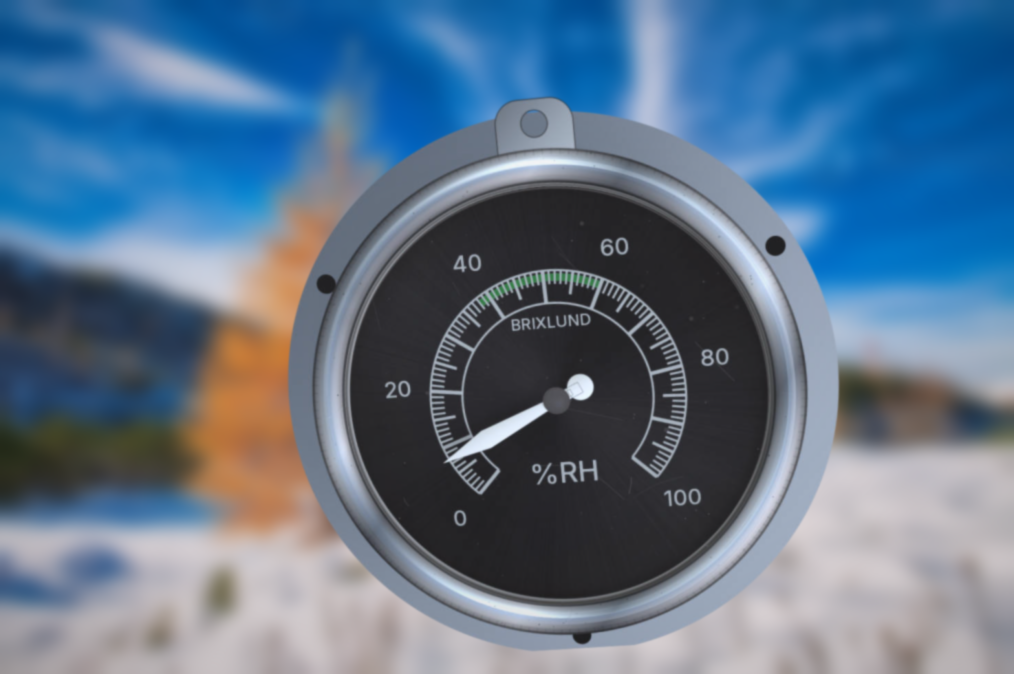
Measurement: 8,%
